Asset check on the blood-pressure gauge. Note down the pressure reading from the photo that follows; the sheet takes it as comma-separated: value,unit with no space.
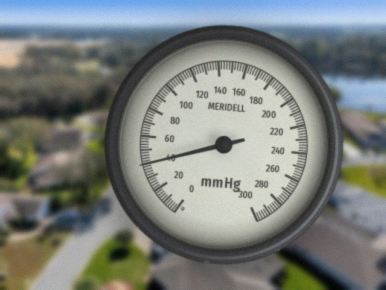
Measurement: 40,mmHg
